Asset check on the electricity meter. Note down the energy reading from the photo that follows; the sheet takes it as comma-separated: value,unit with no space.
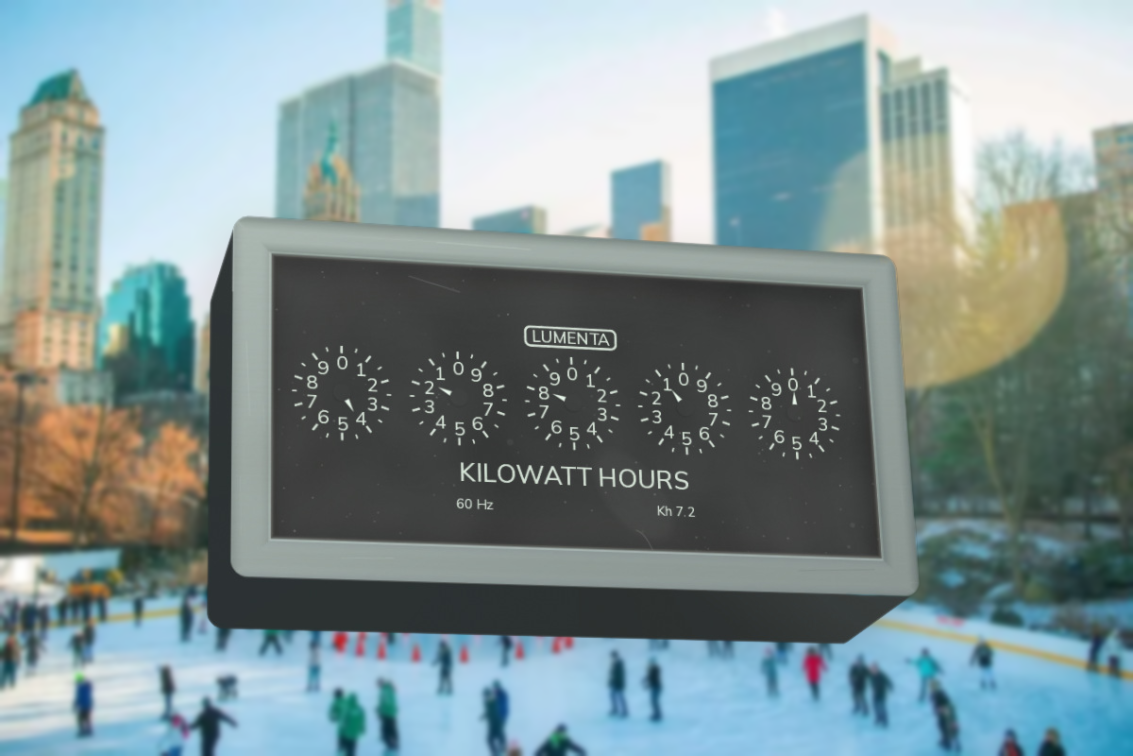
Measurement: 41810,kWh
